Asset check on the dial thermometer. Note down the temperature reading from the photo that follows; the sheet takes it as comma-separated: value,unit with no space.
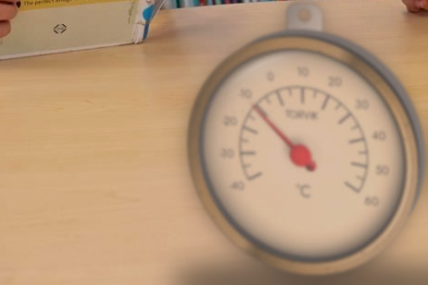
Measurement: -10,°C
